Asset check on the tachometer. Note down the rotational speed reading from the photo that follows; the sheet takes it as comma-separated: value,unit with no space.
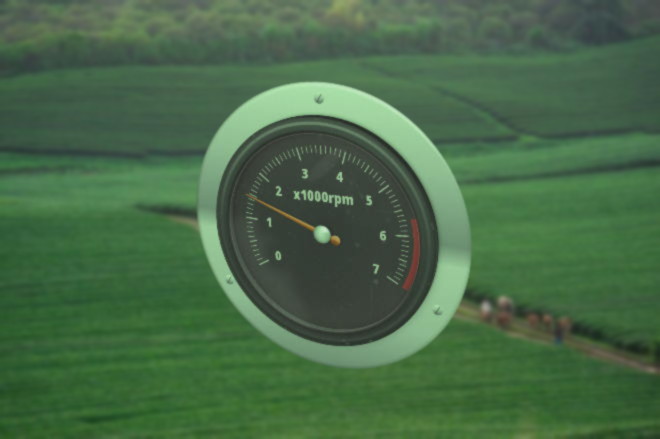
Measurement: 1500,rpm
